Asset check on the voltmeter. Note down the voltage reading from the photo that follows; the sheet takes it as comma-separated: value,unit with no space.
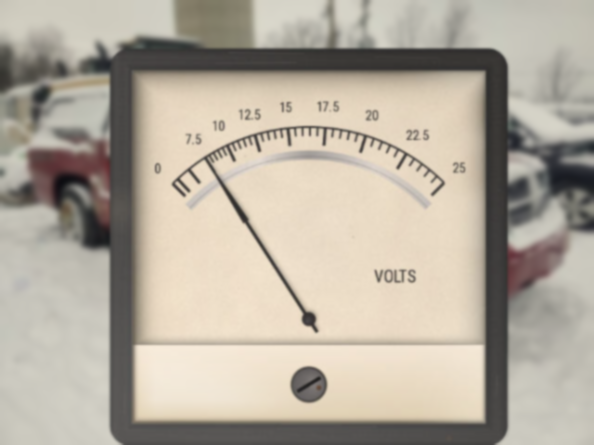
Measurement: 7.5,V
